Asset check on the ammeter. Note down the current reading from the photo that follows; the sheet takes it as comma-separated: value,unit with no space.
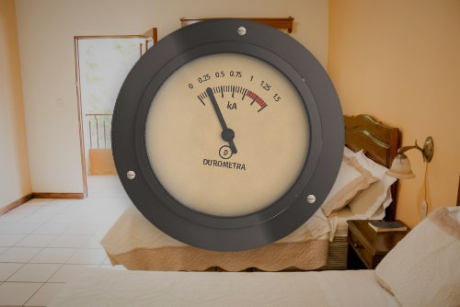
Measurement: 0.25,kA
